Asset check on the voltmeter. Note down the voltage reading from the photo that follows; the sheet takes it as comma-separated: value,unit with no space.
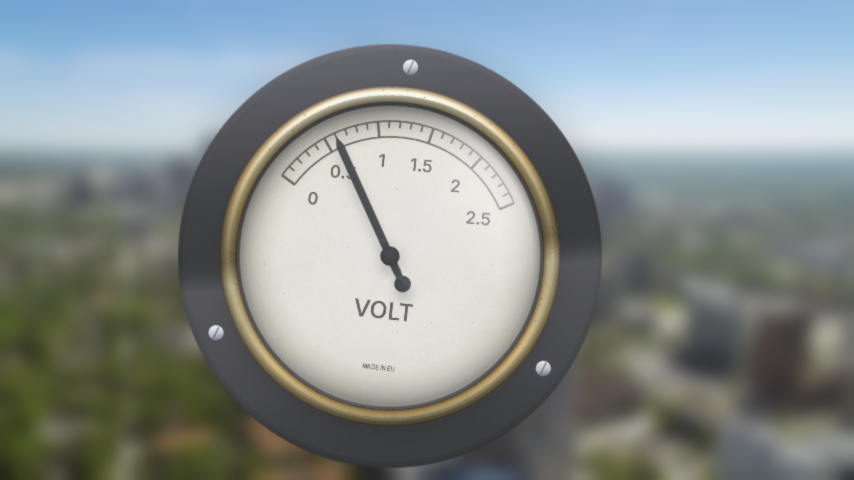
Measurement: 0.6,V
